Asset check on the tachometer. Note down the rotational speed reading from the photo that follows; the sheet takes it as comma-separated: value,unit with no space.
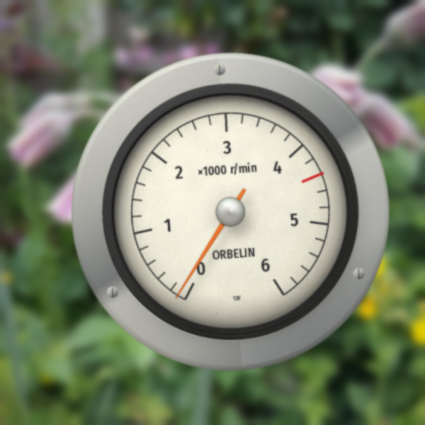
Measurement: 100,rpm
